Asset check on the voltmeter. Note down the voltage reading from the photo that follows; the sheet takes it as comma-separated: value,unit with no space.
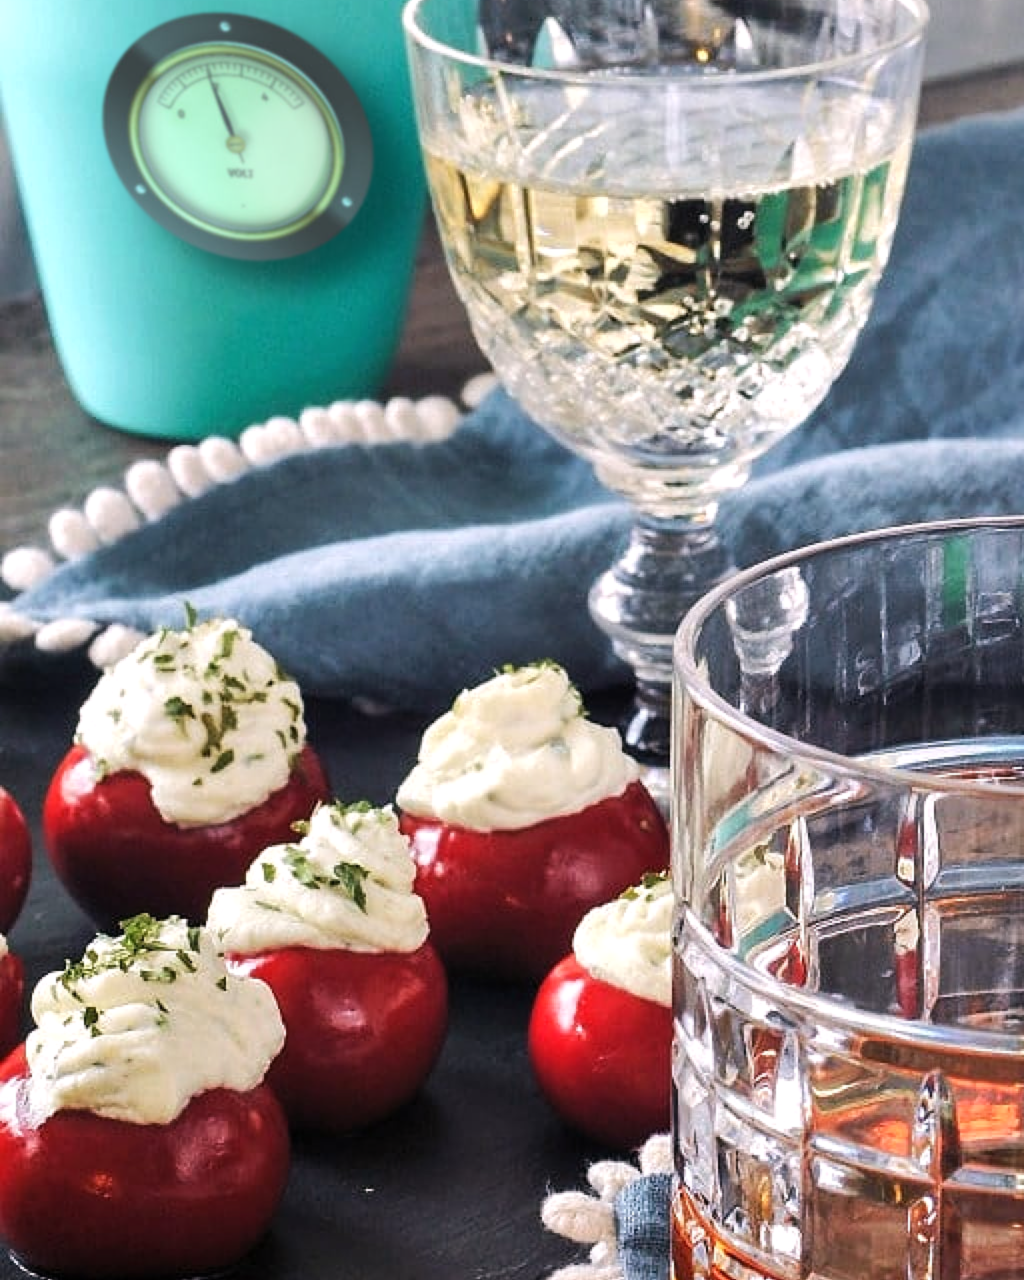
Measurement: 2,V
